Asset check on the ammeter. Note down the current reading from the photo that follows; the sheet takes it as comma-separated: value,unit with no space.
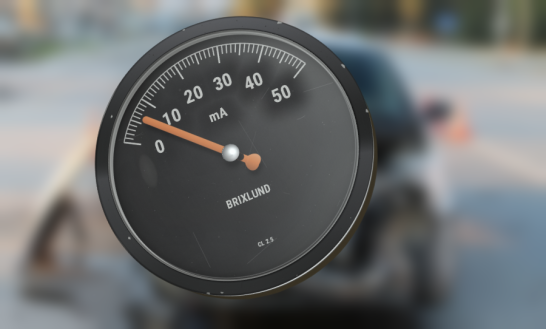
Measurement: 6,mA
